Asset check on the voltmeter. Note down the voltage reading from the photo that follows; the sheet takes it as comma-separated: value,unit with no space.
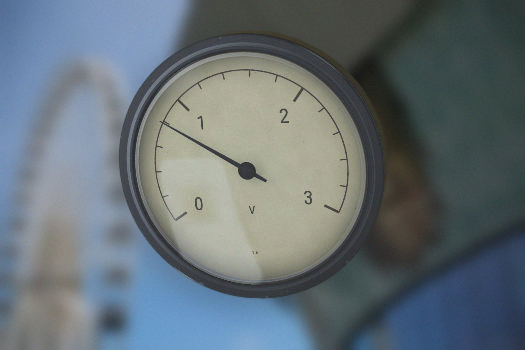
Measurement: 0.8,V
